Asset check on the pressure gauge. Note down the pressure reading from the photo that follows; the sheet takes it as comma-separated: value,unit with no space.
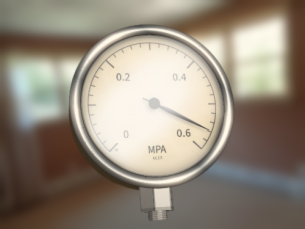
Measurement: 0.56,MPa
